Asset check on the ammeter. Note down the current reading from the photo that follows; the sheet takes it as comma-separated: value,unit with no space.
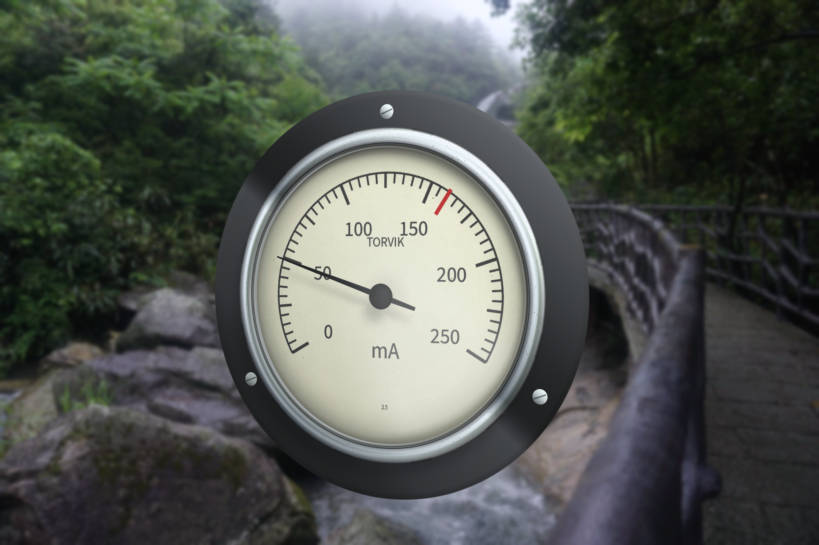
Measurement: 50,mA
